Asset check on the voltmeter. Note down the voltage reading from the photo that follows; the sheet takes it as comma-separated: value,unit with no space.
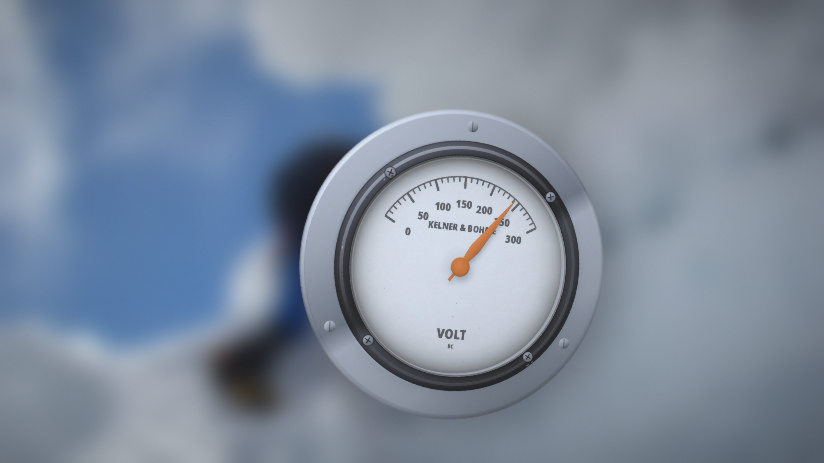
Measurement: 240,V
